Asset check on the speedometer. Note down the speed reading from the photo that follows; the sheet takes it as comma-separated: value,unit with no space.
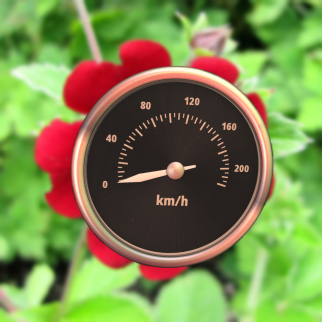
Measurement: 0,km/h
